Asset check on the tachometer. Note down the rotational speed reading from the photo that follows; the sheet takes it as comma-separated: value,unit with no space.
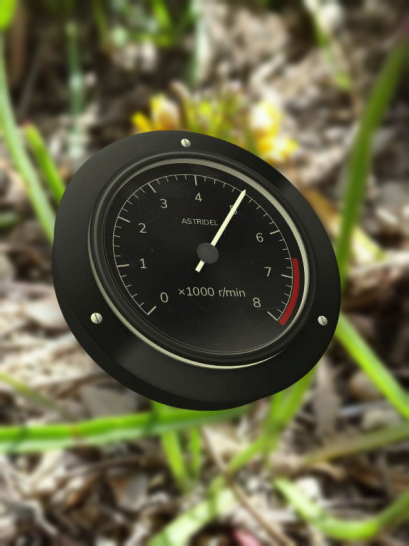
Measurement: 5000,rpm
